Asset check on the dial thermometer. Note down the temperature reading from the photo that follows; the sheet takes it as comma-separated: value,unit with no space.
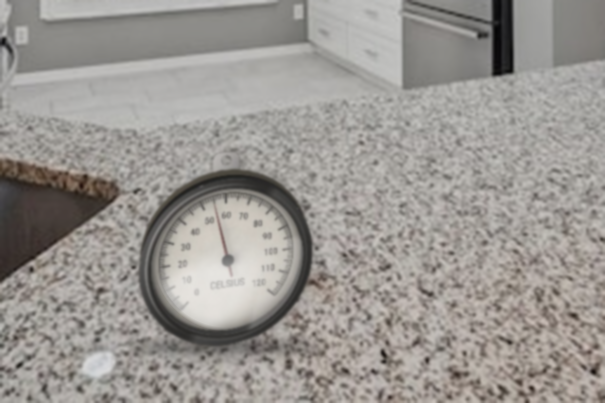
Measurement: 55,°C
